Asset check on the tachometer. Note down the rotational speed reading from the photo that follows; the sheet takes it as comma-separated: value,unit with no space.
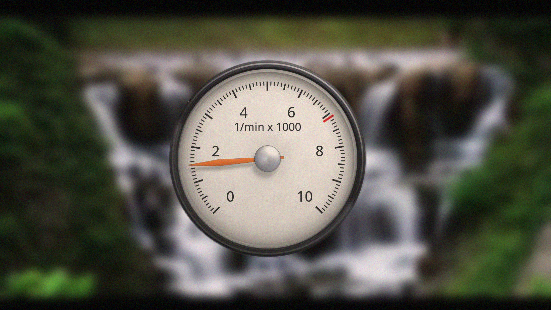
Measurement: 1500,rpm
